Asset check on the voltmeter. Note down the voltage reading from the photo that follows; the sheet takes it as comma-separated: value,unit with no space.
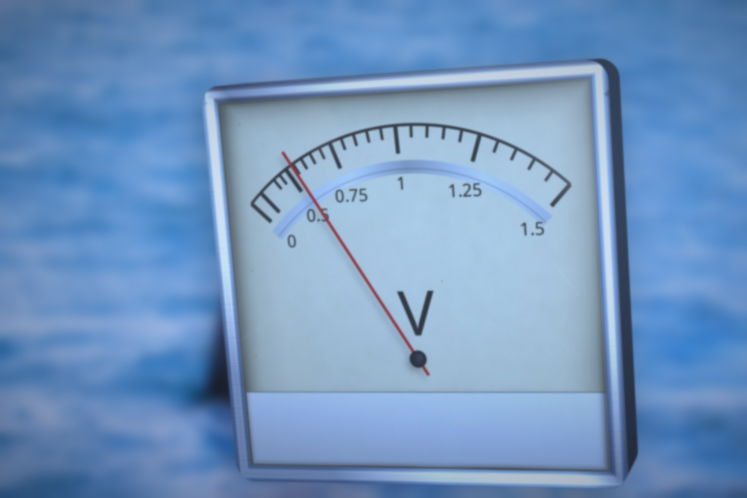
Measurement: 0.55,V
